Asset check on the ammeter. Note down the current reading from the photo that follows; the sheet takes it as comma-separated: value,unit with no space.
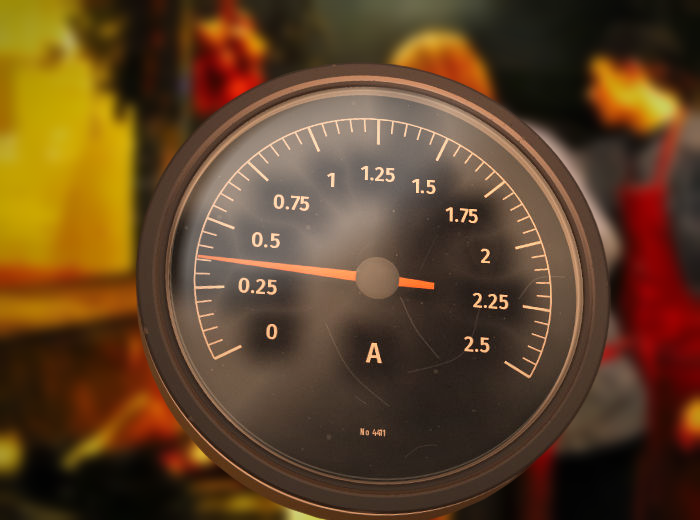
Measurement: 0.35,A
